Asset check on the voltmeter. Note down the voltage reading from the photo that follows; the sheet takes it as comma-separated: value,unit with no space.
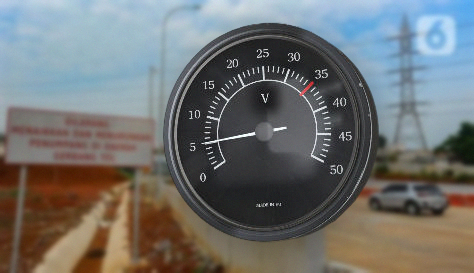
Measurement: 5,V
